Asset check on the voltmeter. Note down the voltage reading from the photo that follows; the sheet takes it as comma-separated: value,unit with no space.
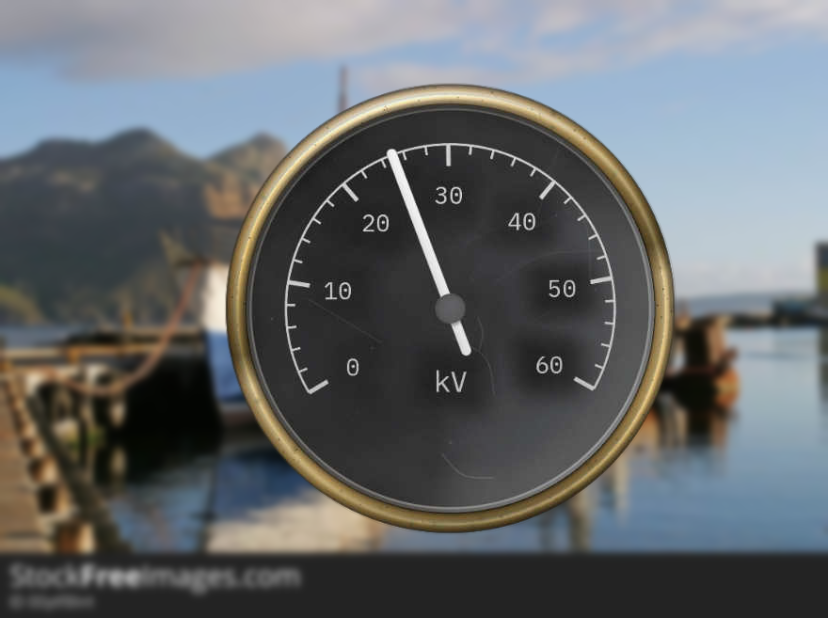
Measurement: 25,kV
